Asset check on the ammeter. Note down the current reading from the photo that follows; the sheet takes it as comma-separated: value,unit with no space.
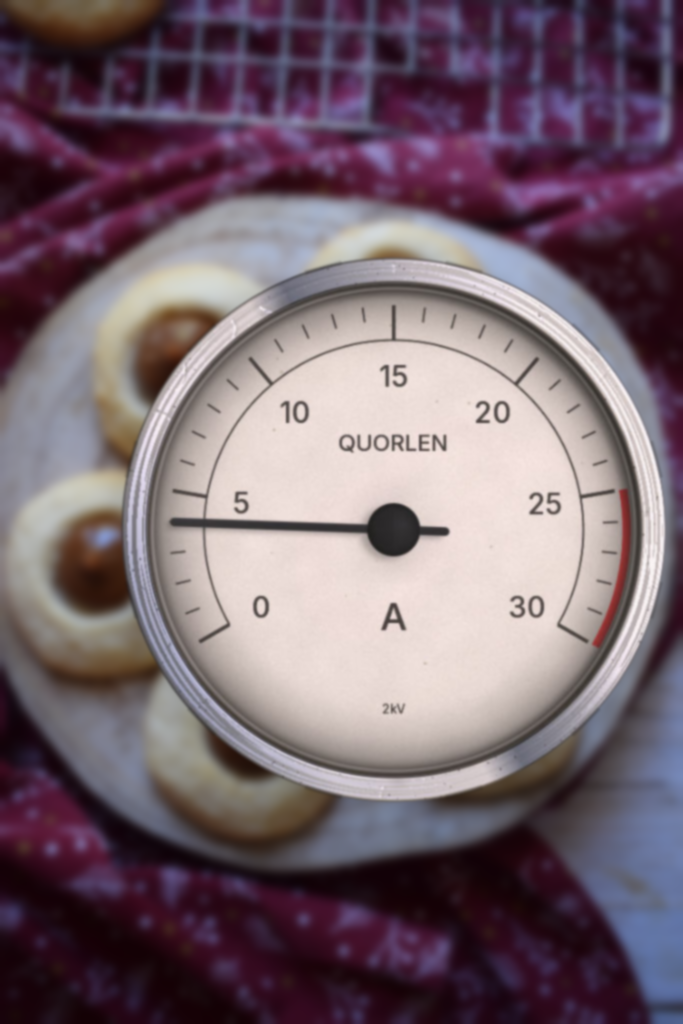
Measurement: 4,A
